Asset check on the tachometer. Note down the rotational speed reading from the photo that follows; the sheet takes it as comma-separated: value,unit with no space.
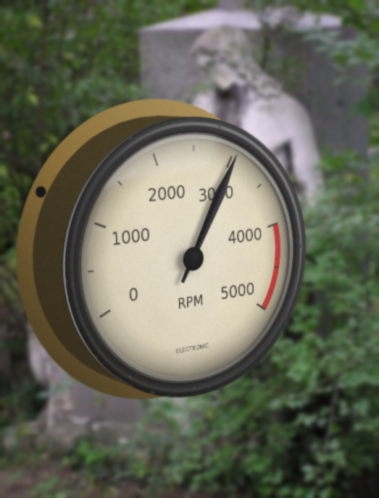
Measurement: 3000,rpm
